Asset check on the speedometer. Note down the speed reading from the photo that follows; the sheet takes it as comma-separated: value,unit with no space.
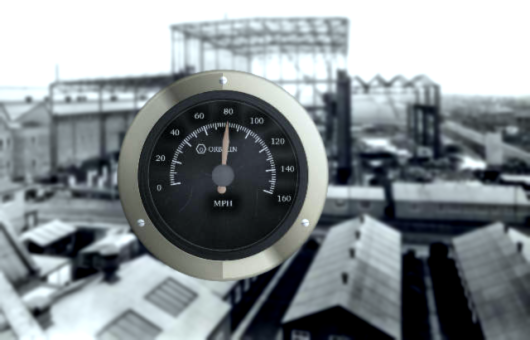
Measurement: 80,mph
